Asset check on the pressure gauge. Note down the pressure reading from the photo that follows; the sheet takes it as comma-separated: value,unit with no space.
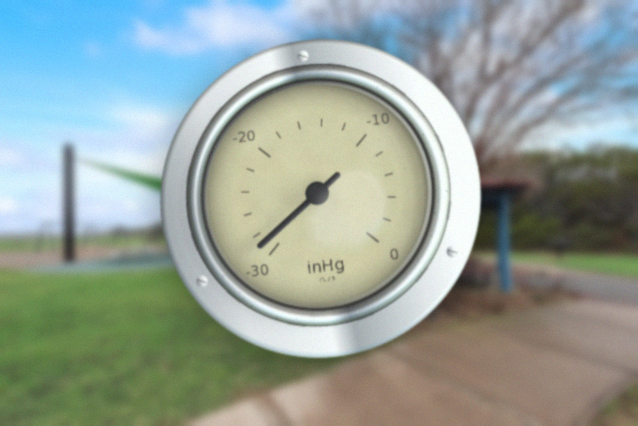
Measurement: -29,inHg
